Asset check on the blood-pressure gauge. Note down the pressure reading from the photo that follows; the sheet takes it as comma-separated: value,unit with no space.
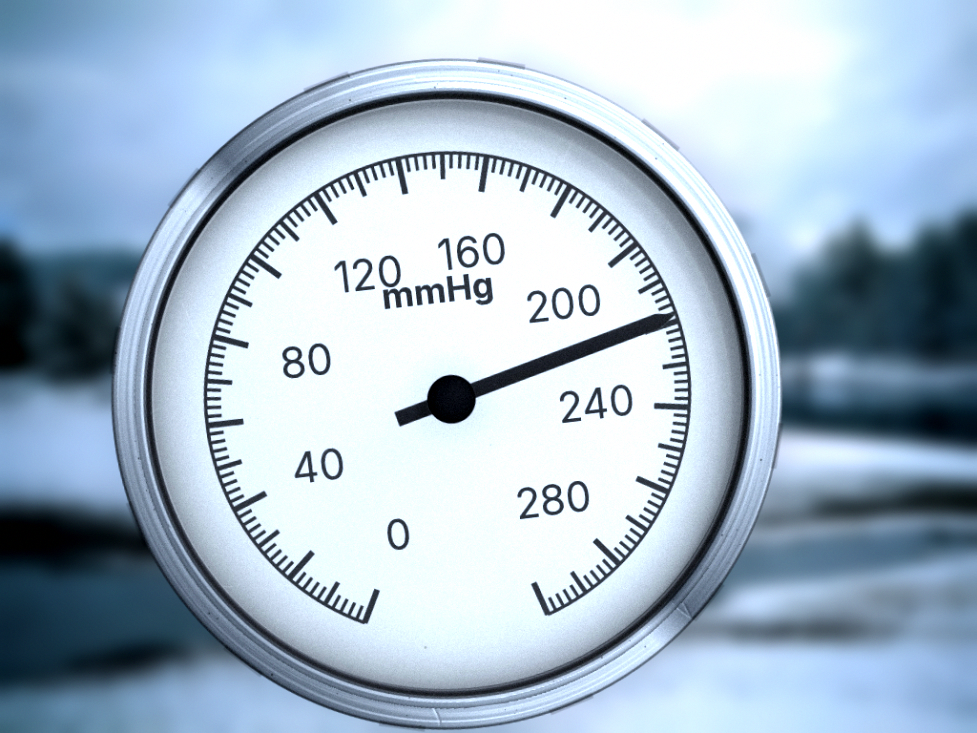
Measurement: 218,mmHg
